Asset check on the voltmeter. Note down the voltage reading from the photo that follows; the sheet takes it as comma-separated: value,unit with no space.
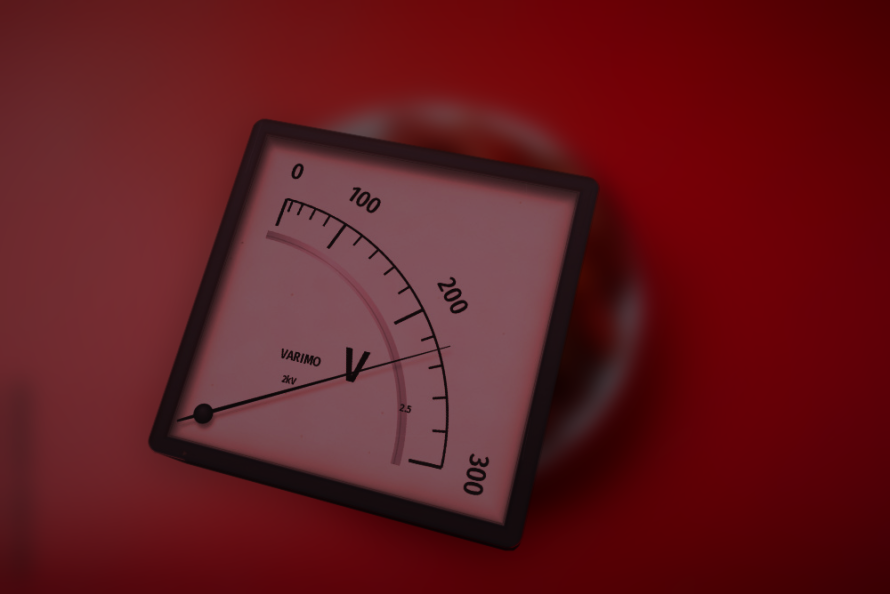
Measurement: 230,V
